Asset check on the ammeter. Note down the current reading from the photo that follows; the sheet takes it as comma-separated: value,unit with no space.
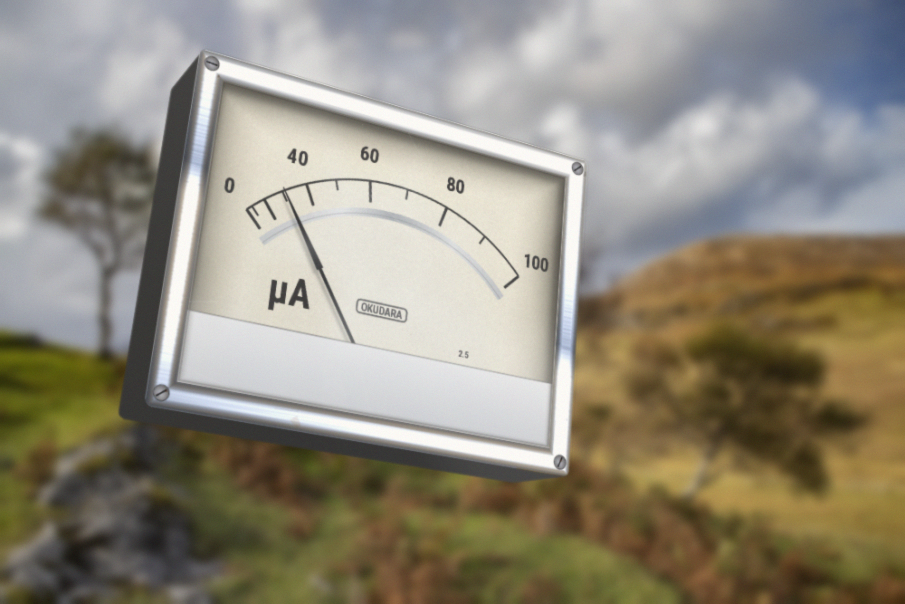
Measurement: 30,µA
